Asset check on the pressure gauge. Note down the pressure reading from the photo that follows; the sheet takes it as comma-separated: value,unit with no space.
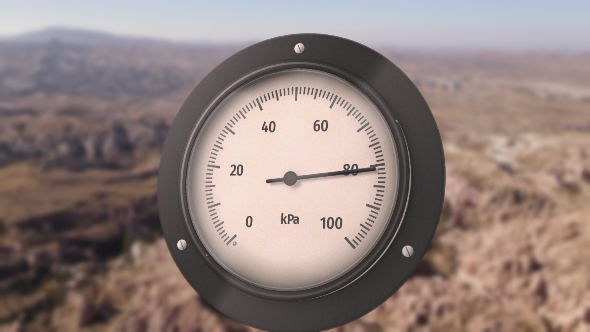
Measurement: 81,kPa
